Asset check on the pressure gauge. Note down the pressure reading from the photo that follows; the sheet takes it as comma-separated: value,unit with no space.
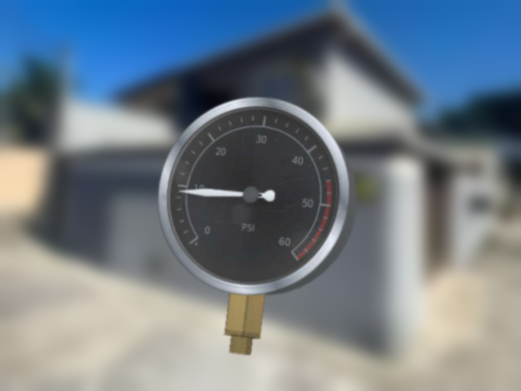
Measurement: 9,psi
